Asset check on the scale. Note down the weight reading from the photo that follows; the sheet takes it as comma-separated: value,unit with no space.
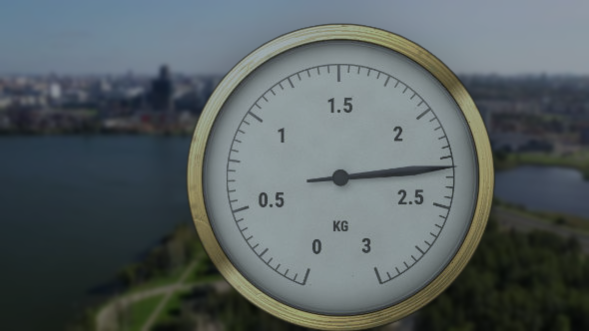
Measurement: 2.3,kg
